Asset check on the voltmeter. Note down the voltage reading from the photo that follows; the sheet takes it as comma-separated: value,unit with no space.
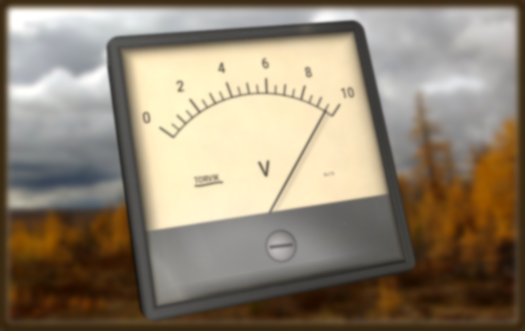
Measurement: 9.5,V
